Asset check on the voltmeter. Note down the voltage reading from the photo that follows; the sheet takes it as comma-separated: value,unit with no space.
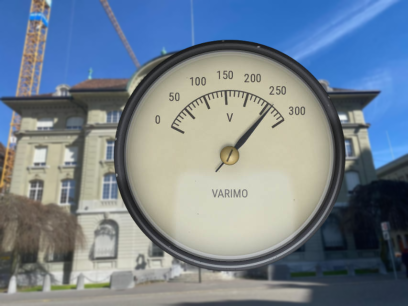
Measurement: 260,V
